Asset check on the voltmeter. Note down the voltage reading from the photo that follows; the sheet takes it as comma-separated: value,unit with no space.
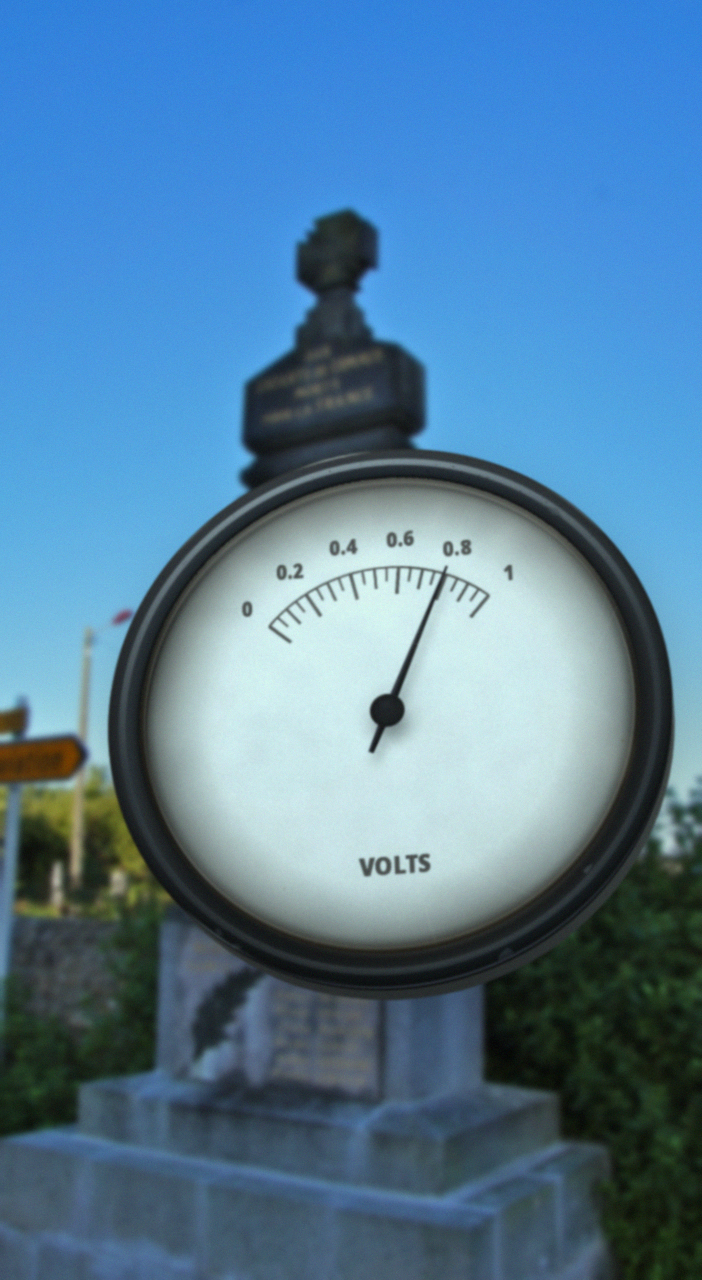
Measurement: 0.8,V
